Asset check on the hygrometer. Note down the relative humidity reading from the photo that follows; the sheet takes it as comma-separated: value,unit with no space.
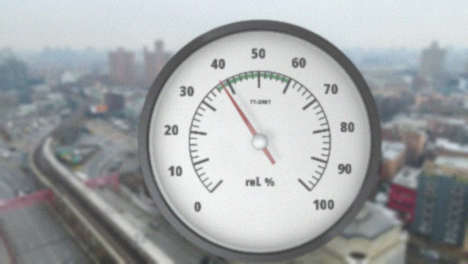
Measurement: 38,%
